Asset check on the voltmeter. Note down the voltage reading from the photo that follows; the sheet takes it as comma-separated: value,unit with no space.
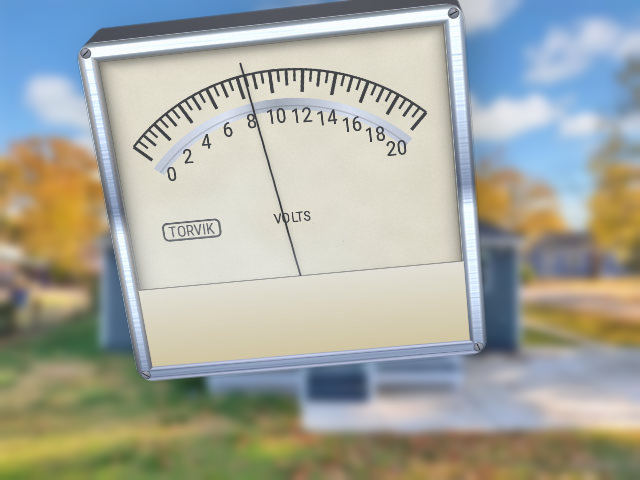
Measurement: 8.5,V
